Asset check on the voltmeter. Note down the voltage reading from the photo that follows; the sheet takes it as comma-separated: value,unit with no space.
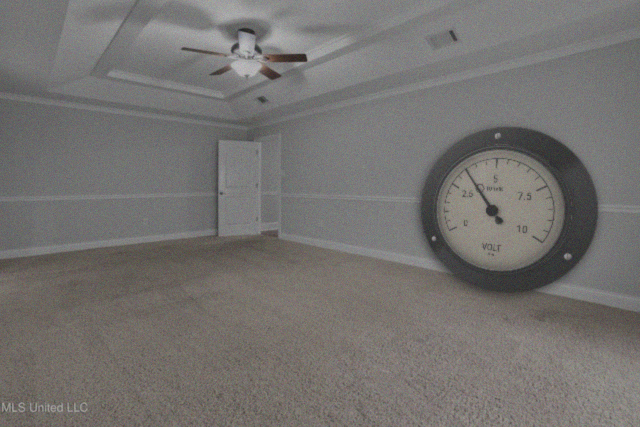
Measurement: 3.5,V
